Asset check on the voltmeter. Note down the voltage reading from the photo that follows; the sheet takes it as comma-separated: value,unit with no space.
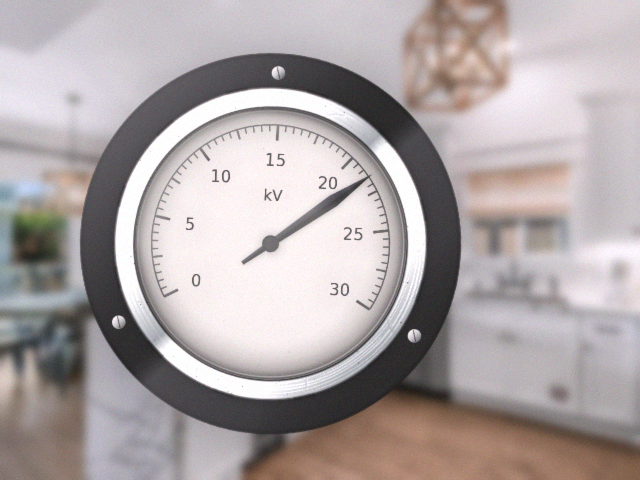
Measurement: 21.5,kV
